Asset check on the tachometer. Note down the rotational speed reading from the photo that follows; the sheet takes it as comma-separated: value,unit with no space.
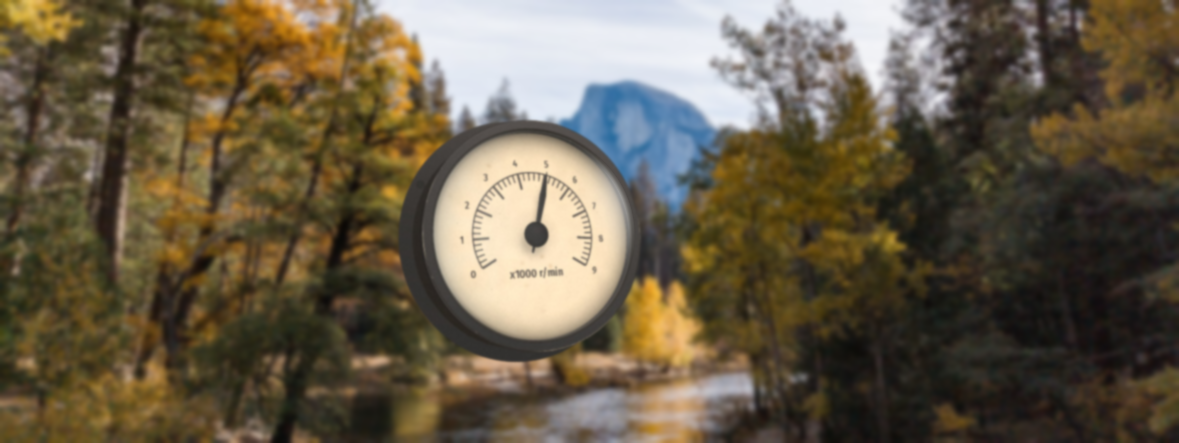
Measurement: 5000,rpm
